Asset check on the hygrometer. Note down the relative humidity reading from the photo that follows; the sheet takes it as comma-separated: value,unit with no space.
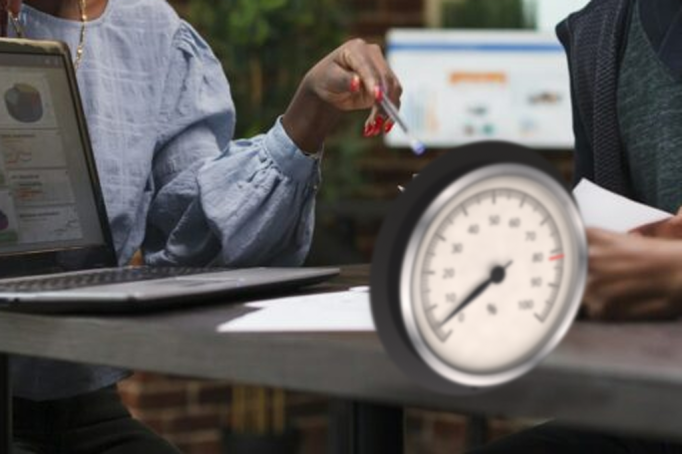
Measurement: 5,%
